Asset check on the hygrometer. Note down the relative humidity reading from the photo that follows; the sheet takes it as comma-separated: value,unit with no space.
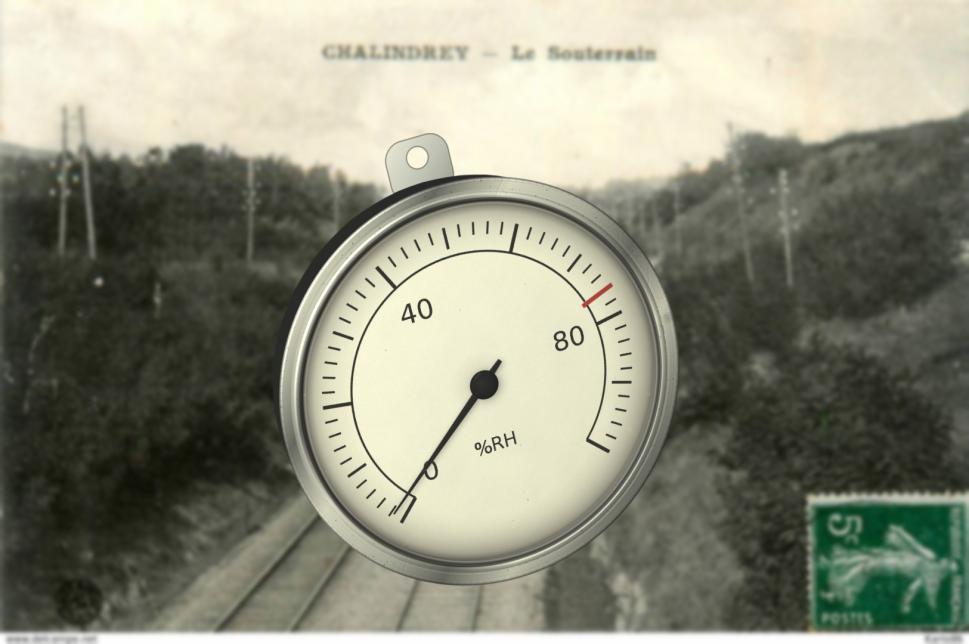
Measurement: 2,%
